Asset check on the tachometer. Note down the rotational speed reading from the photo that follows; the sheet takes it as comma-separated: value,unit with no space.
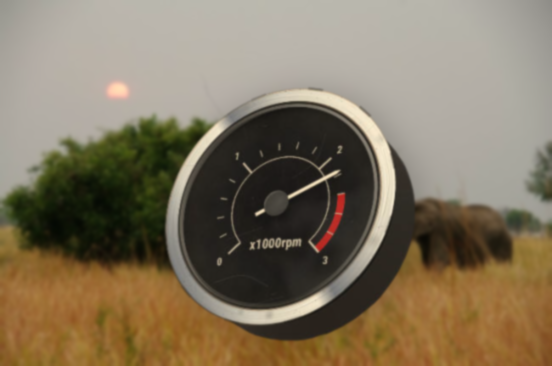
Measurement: 2200,rpm
